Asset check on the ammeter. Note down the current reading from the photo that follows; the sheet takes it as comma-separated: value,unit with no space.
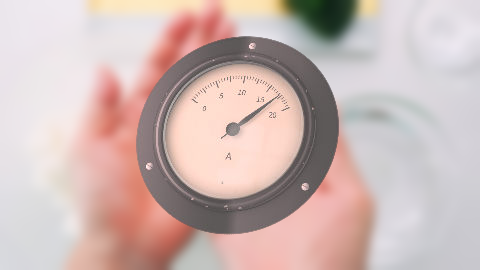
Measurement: 17.5,A
